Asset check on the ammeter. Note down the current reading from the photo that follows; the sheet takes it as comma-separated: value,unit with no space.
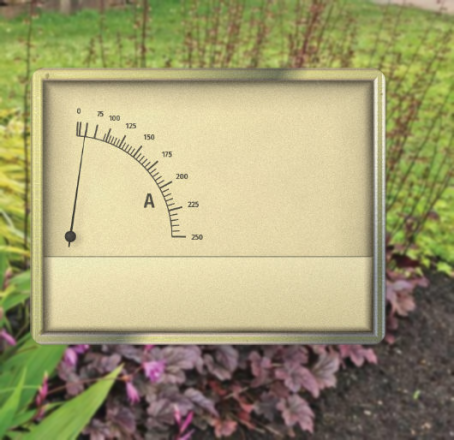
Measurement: 50,A
